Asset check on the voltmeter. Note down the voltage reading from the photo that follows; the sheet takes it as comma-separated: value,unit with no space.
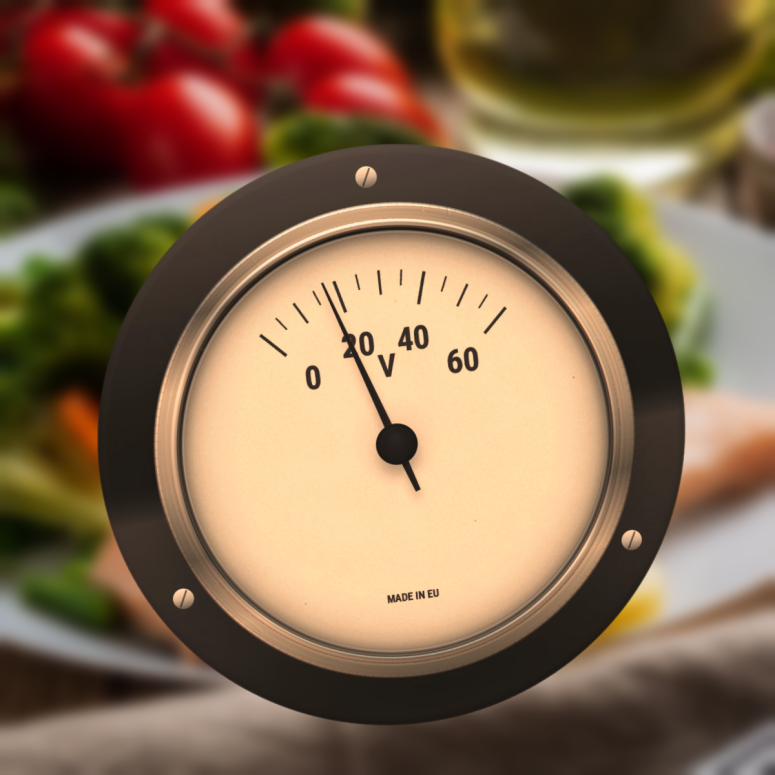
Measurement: 17.5,V
